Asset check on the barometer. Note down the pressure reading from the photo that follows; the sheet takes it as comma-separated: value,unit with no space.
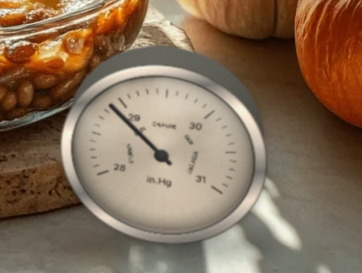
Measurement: 28.9,inHg
